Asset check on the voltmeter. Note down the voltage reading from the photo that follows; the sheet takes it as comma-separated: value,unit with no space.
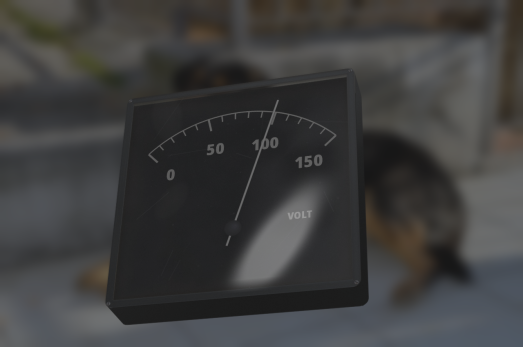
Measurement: 100,V
